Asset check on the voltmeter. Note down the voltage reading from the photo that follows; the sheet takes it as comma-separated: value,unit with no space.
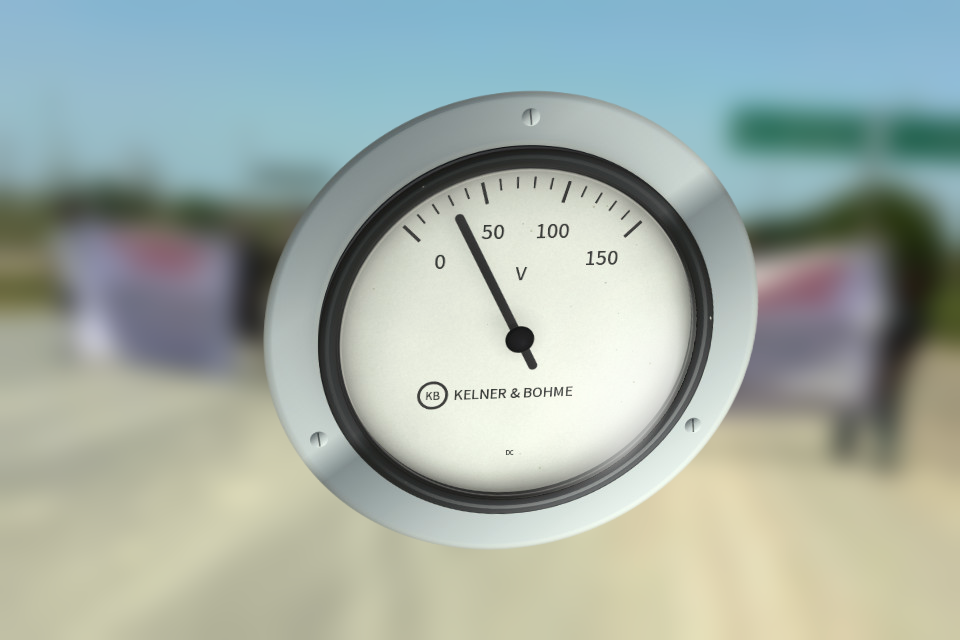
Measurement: 30,V
